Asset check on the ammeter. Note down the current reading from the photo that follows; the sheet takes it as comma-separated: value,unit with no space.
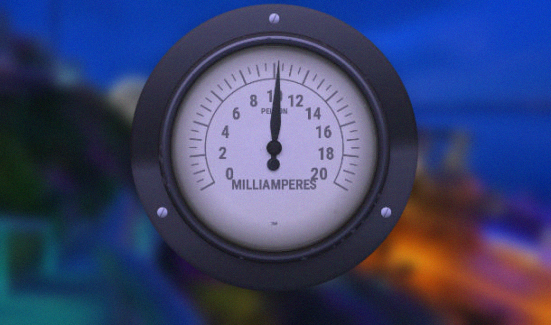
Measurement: 10.25,mA
